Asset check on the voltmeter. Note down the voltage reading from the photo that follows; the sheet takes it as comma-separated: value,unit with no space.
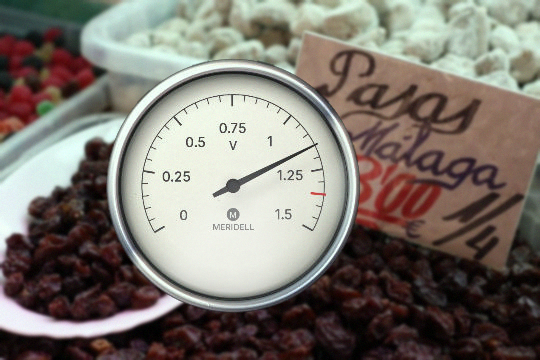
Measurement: 1.15,V
